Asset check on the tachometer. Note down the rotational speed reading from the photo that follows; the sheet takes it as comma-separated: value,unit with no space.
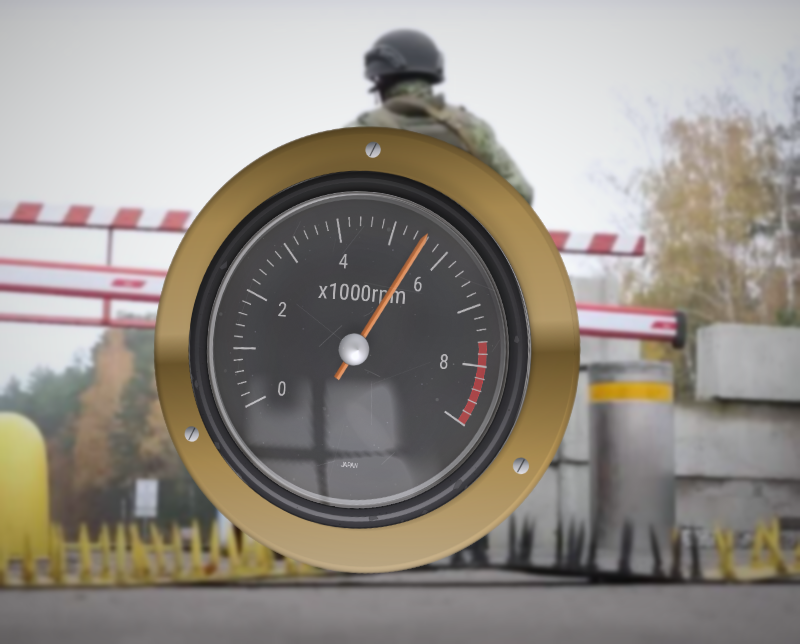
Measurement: 5600,rpm
